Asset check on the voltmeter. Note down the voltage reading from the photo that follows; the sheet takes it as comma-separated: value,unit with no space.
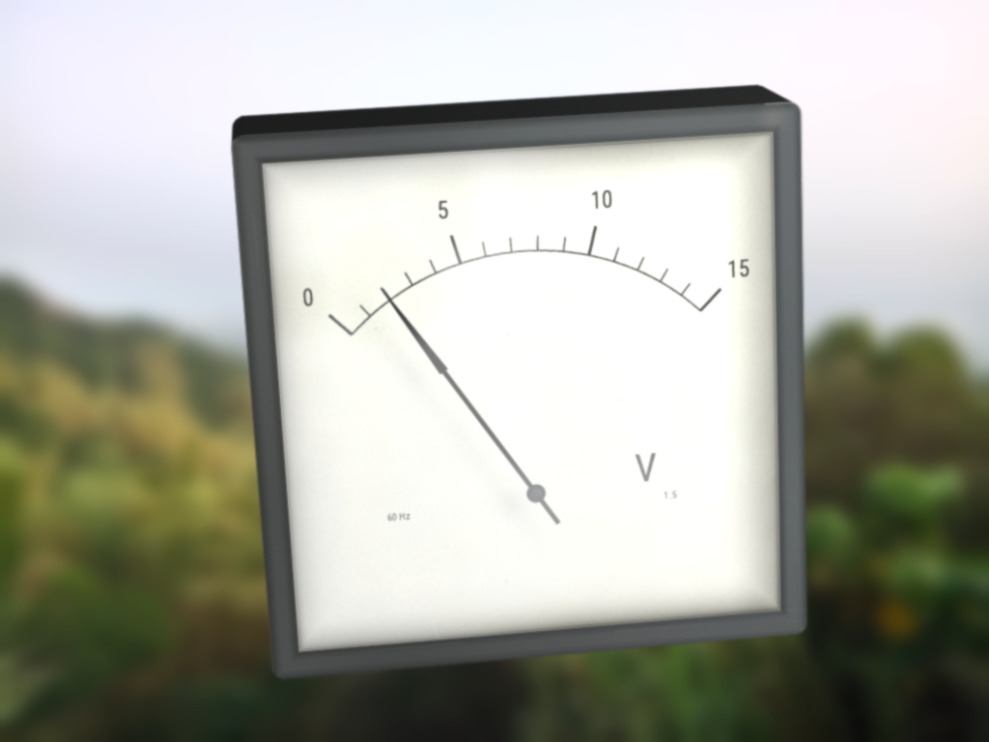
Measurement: 2,V
